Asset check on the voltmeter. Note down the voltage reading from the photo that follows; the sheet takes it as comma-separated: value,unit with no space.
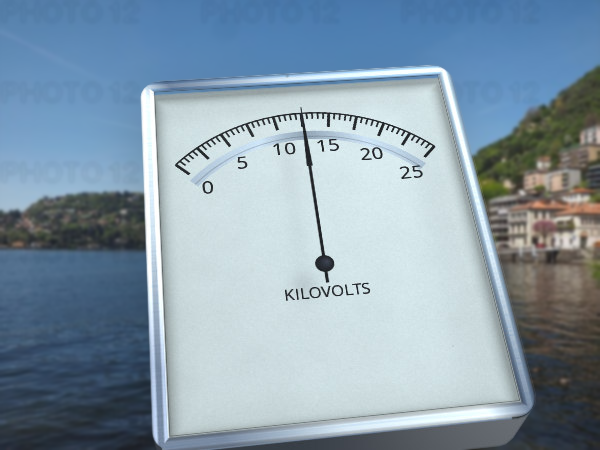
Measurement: 12.5,kV
